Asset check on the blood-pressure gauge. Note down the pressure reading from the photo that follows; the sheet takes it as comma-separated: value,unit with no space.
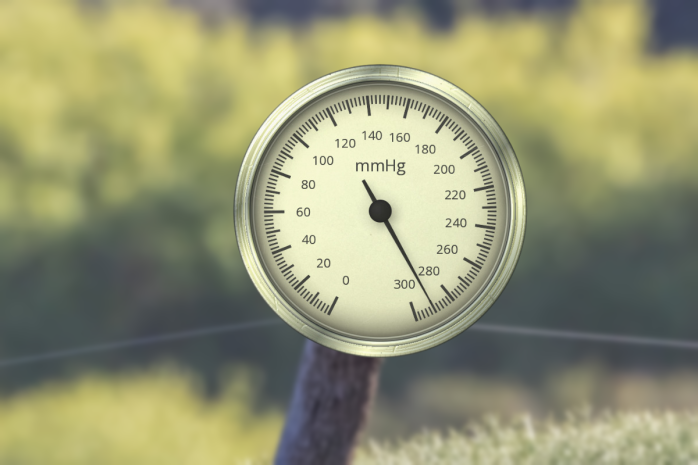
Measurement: 290,mmHg
